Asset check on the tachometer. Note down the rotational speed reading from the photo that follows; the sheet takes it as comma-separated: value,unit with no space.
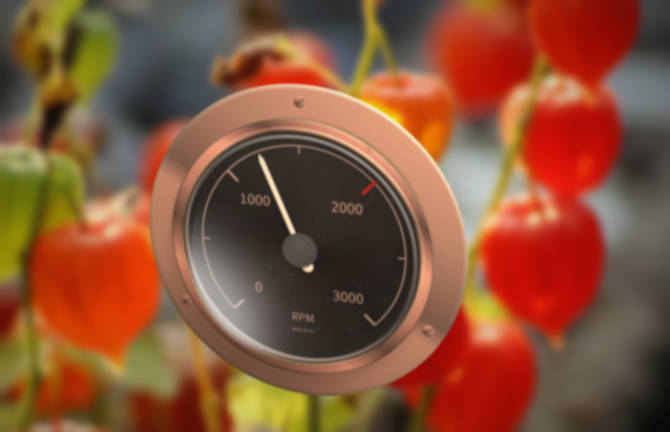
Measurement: 1250,rpm
